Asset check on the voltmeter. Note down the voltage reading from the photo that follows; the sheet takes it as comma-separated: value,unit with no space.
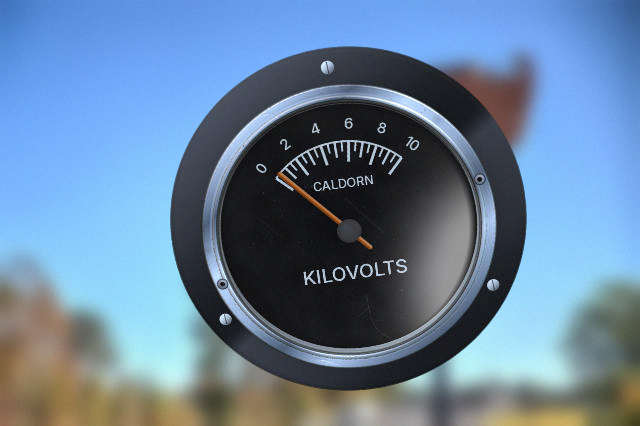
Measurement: 0.5,kV
